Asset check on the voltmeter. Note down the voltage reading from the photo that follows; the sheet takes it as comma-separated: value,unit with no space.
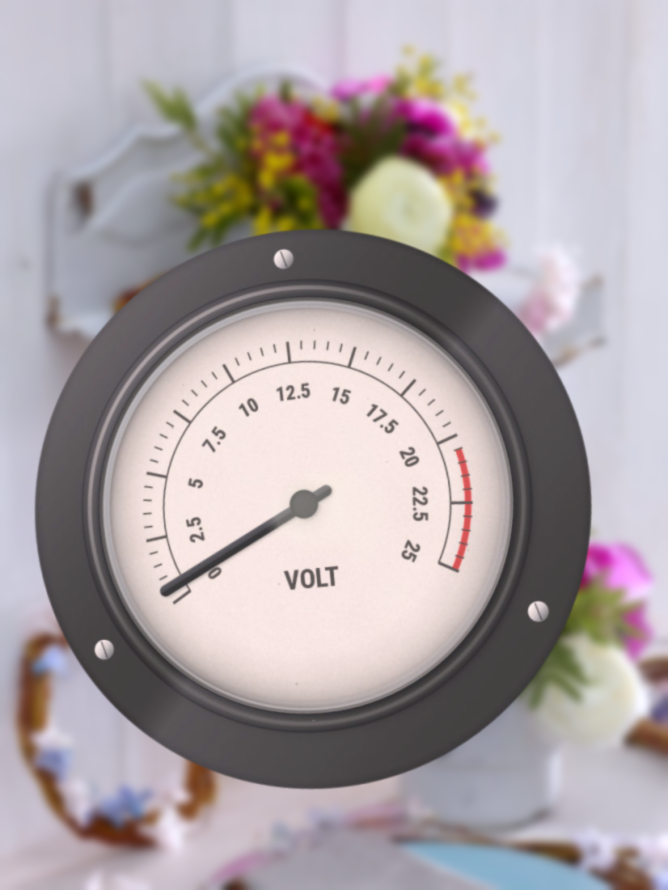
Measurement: 0.5,V
